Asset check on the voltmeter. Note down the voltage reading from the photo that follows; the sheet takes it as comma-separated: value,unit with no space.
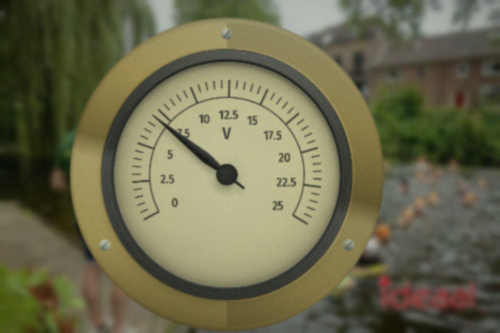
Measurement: 7,V
